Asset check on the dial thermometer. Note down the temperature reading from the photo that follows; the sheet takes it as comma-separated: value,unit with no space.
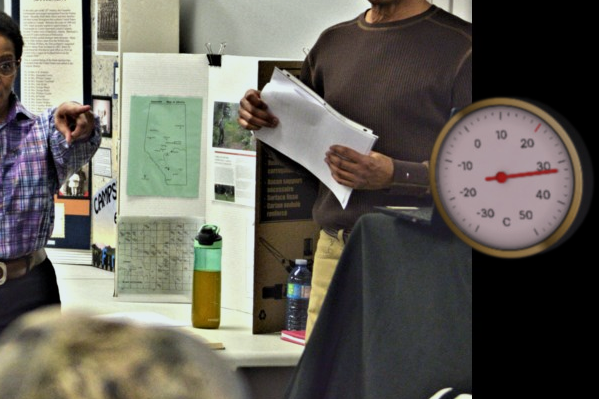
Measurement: 32,°C
